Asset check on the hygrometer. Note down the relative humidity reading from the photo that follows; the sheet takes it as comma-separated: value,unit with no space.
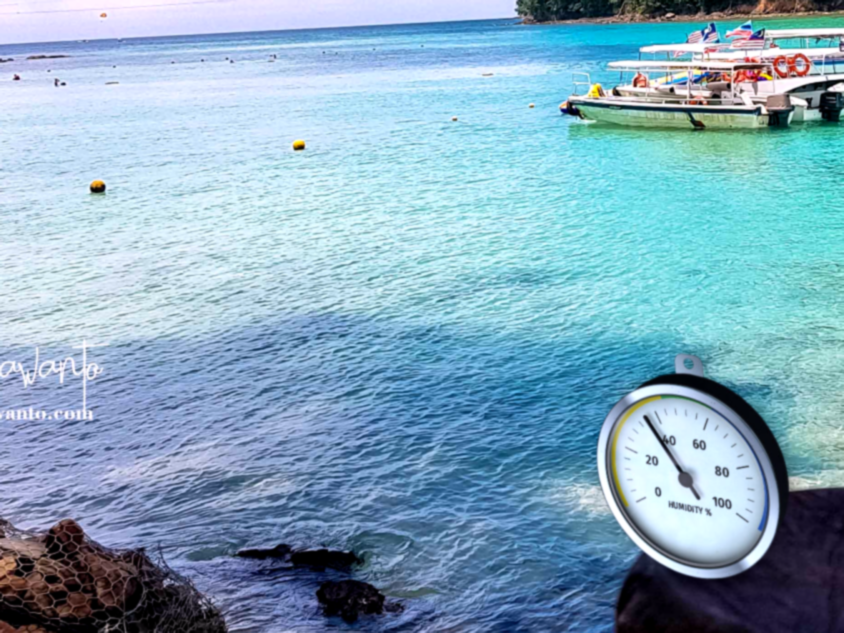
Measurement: 36,%
